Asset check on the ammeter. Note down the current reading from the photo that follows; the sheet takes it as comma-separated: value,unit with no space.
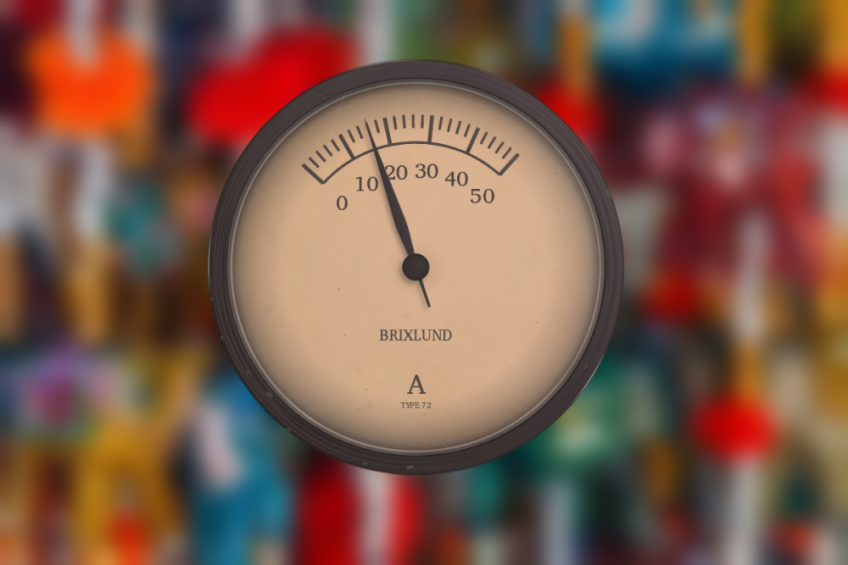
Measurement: 16,A
